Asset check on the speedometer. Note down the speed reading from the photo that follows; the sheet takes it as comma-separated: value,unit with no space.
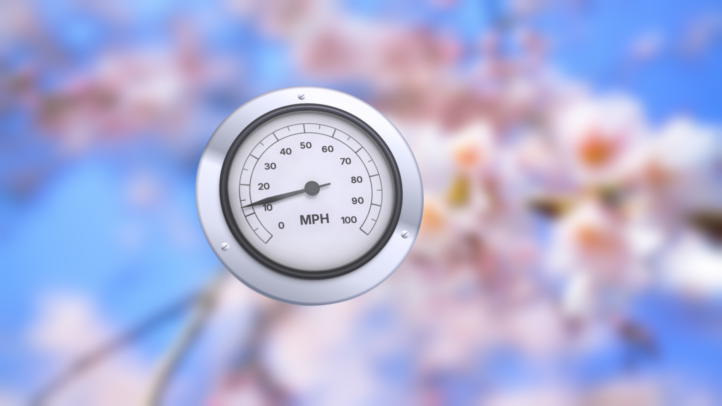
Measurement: 12.5,mph
